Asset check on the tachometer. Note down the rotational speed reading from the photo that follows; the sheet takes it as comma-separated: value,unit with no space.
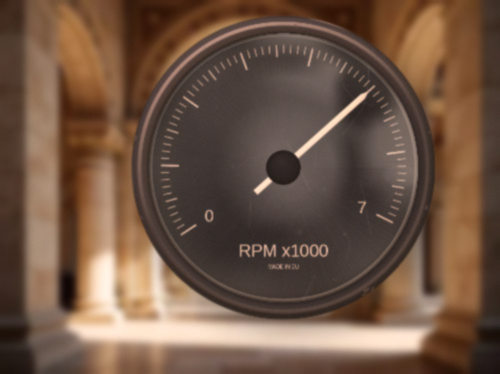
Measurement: 5000,rpm
